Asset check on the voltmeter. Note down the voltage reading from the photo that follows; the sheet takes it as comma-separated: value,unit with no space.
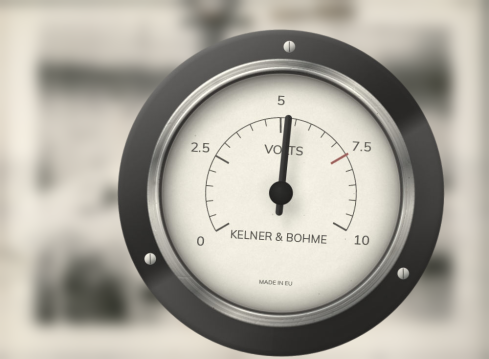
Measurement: 5.25,V
